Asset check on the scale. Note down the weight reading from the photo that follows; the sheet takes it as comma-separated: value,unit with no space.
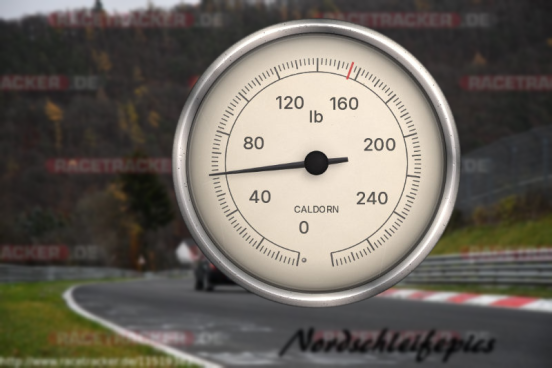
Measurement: 60,lb
